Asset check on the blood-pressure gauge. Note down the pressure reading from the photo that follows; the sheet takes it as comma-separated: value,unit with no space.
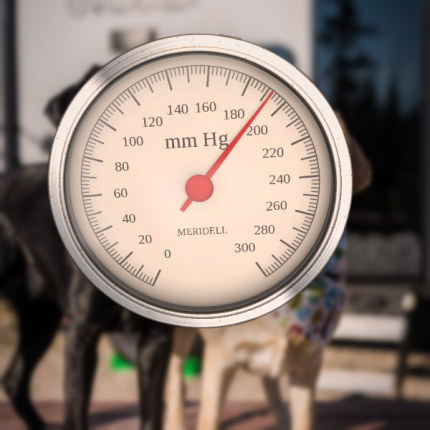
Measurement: 192,mmHg
